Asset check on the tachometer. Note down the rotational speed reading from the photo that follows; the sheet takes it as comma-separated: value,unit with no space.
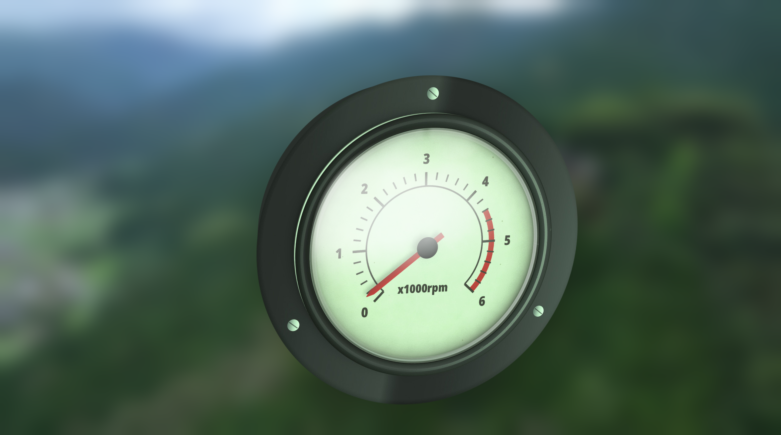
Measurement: 200,rpm
